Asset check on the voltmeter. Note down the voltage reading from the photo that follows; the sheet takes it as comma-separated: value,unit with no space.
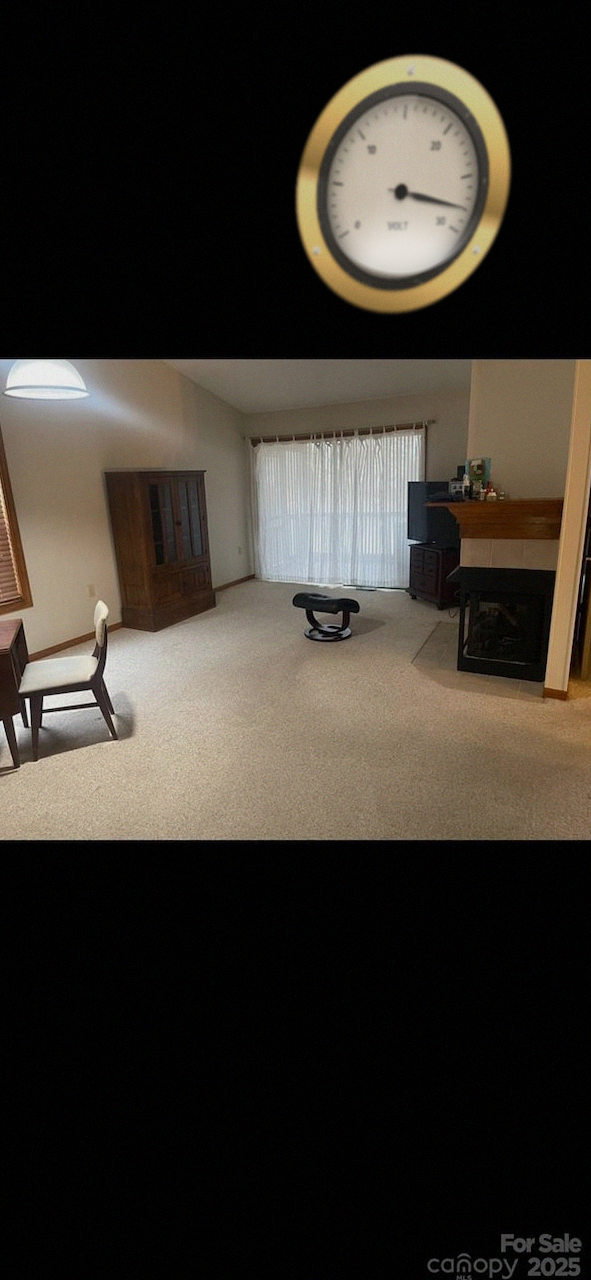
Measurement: 28,V
